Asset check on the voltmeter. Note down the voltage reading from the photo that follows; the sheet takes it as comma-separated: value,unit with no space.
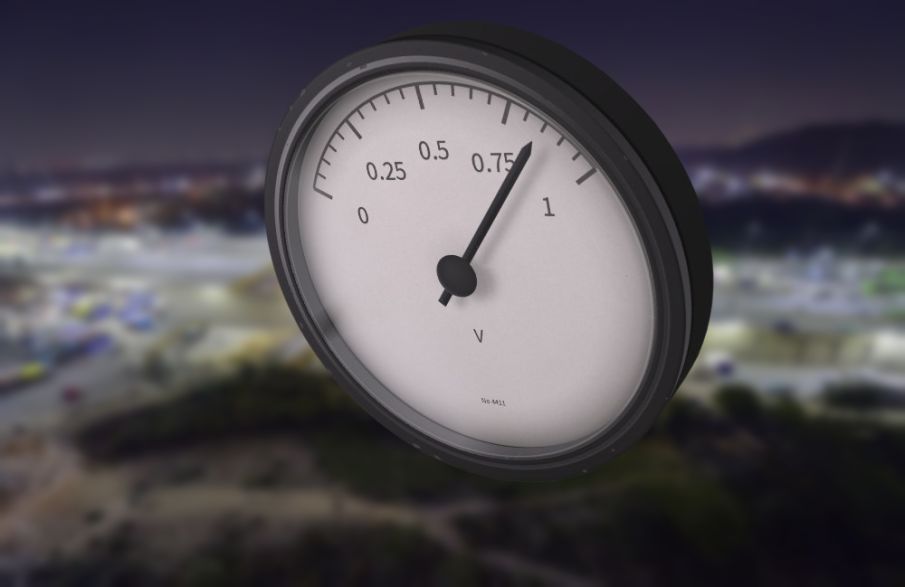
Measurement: 0.85,V
